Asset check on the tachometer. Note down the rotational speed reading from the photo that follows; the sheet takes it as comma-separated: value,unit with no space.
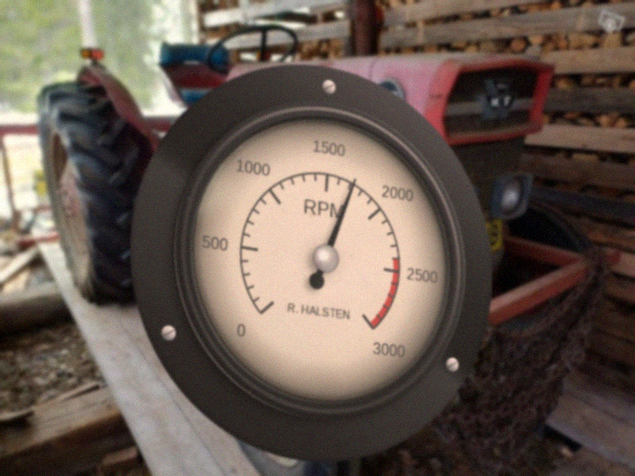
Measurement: 1700,rpm
